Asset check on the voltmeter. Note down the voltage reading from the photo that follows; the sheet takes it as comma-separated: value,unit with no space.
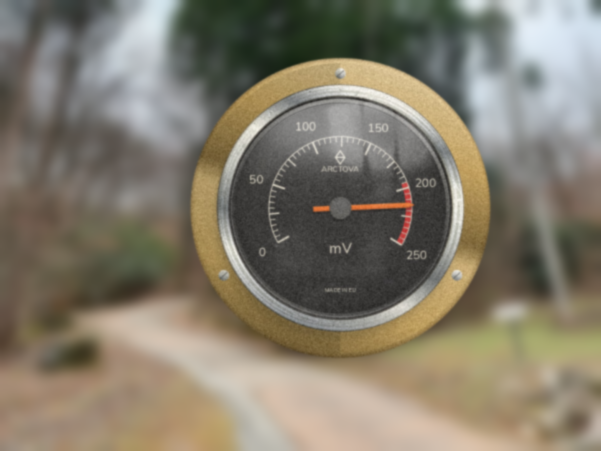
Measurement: 215,mV
